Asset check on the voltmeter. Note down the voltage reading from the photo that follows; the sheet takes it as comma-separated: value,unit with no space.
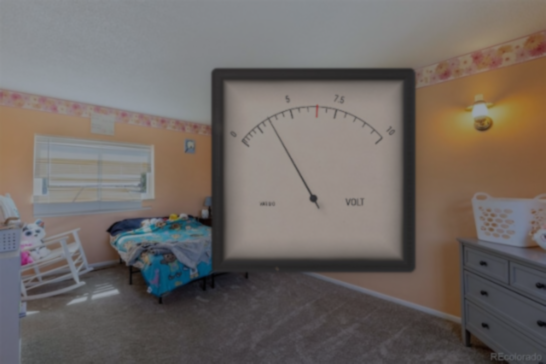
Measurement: 3.5,V
